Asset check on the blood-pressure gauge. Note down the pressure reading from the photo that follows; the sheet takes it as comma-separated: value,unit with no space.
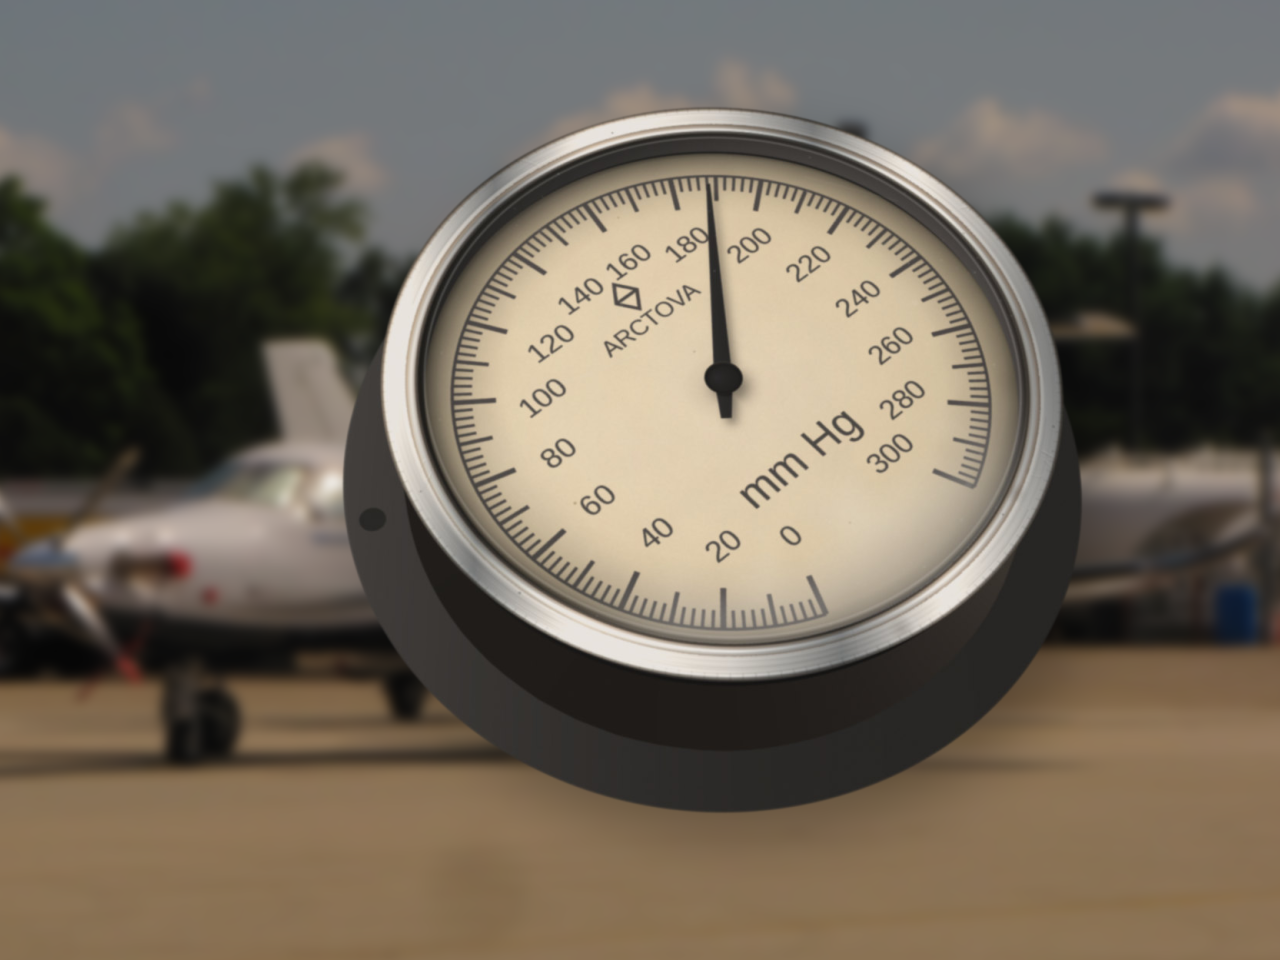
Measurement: 188,mmHg
